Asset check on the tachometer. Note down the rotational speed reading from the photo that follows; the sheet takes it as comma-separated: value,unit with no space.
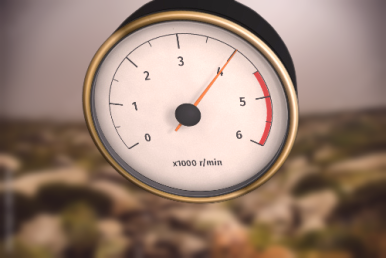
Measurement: 4000,rpm
